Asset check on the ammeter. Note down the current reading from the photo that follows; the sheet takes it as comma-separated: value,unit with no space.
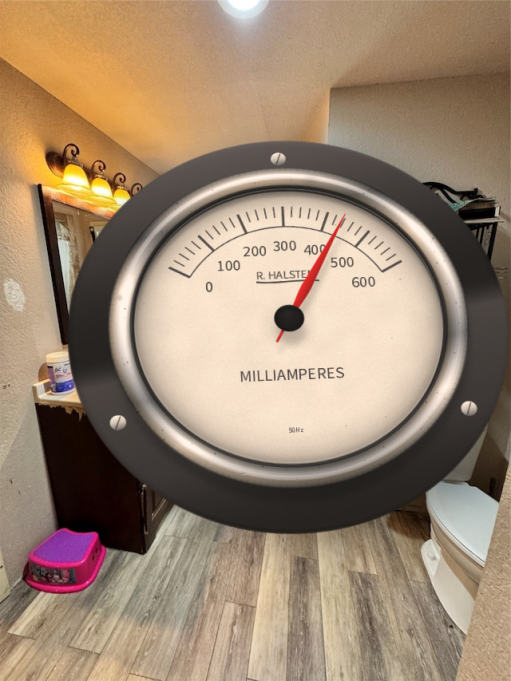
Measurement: 440,mA
